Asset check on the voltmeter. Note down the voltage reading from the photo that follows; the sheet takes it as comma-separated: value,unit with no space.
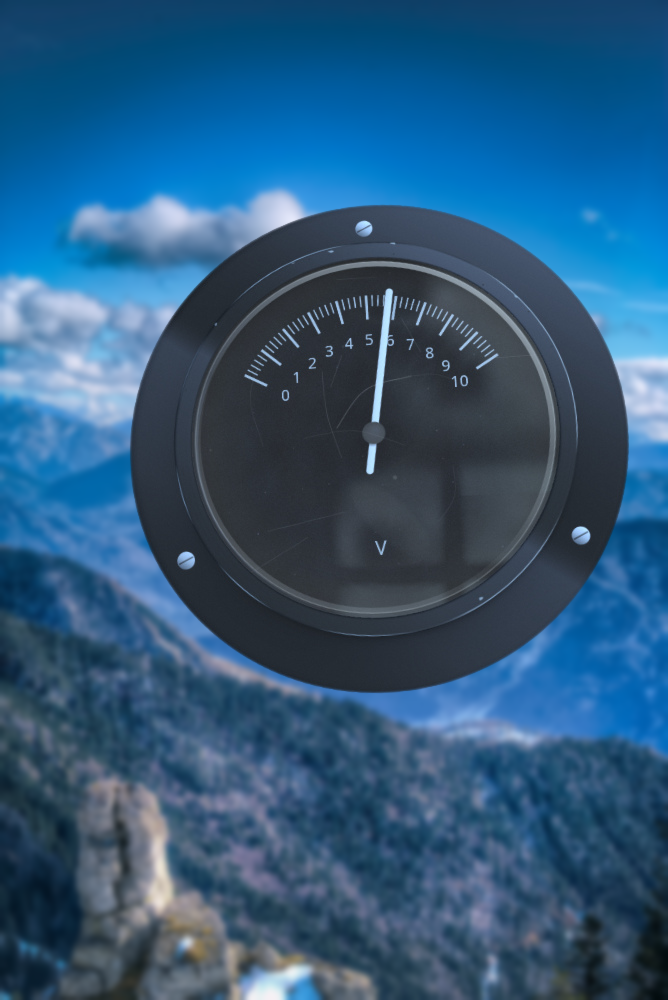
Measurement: 5.8,V
